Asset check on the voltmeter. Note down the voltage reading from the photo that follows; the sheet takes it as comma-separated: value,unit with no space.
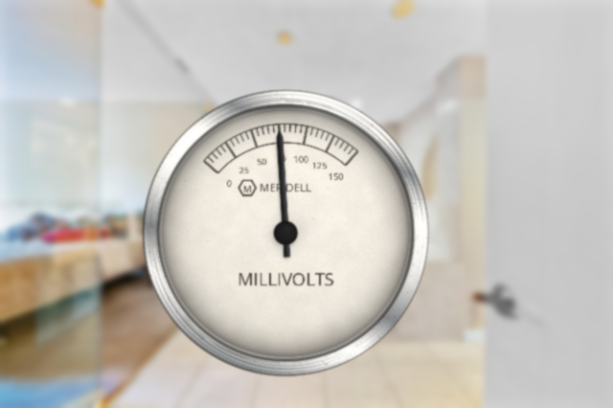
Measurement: 75,mV
